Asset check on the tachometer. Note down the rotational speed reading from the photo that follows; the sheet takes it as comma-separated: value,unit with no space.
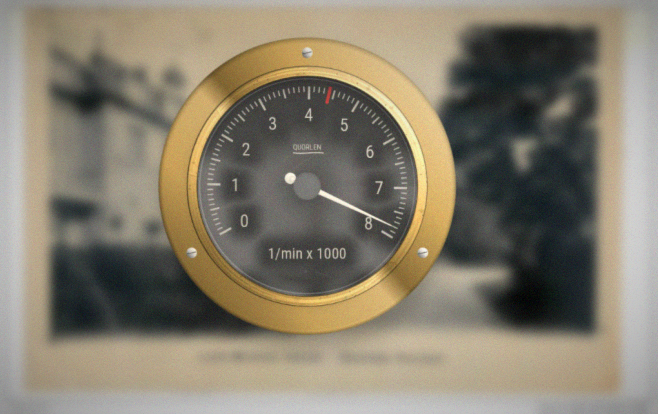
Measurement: 7800,rpm
